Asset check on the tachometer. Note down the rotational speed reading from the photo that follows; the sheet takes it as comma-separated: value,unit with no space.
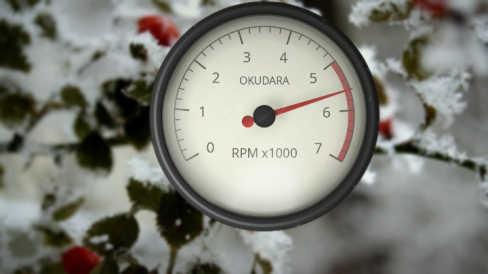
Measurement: 5600,rpm
